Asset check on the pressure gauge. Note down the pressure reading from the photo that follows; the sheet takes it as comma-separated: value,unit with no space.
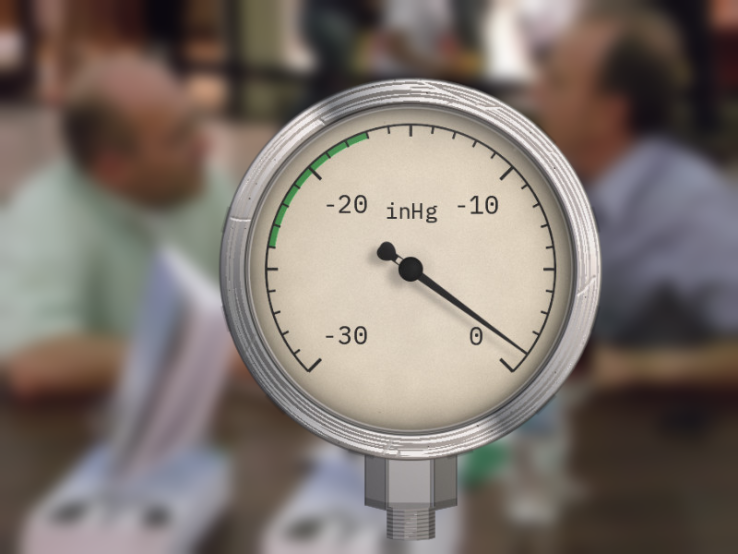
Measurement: -1,inHg
